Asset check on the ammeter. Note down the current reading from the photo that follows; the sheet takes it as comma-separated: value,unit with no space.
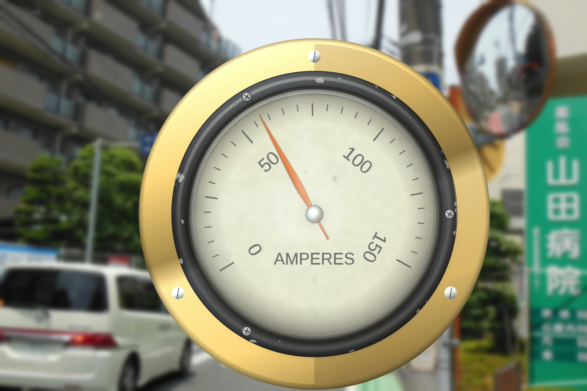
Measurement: 57.5,A
